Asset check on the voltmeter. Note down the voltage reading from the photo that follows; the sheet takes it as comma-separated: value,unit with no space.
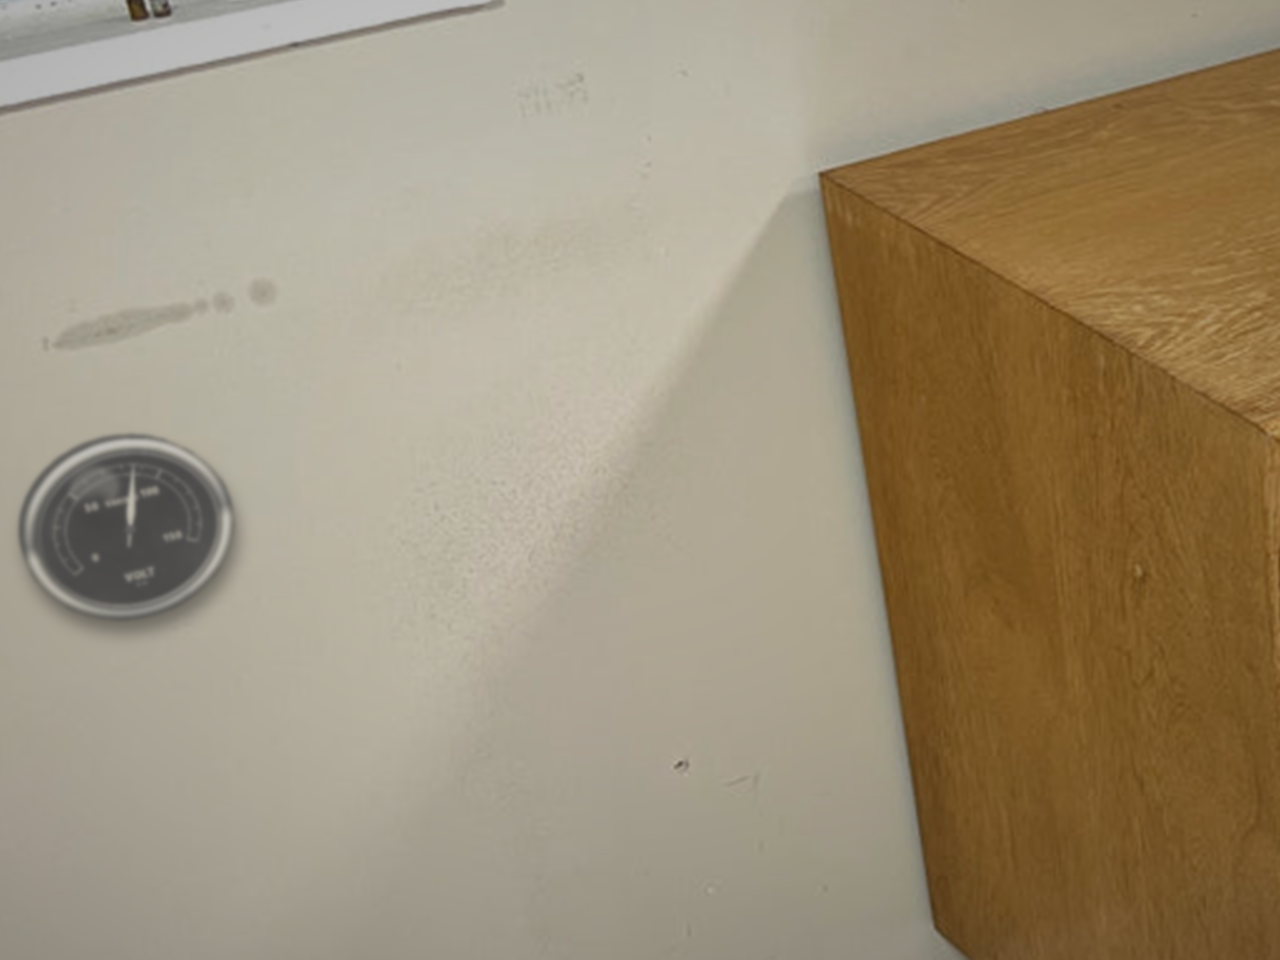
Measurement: 85,V
